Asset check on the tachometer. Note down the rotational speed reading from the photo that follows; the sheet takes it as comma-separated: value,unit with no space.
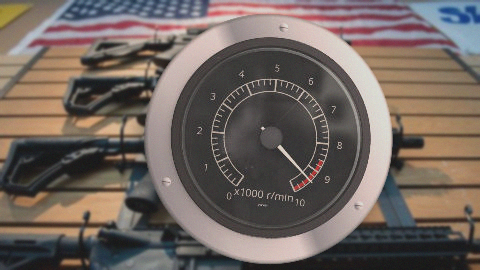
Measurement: 9400,rpm
